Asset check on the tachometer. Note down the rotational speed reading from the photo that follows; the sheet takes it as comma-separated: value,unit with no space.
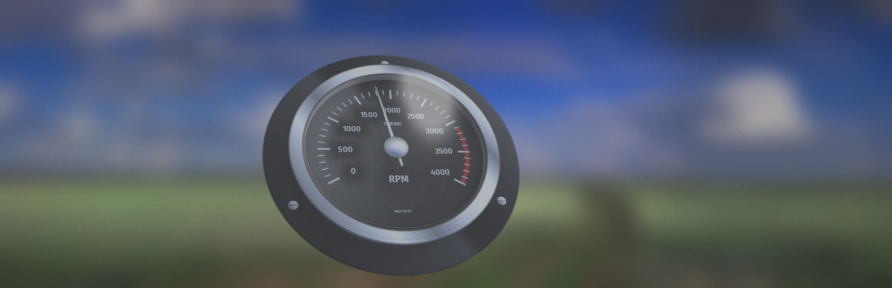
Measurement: 1800,rpm
